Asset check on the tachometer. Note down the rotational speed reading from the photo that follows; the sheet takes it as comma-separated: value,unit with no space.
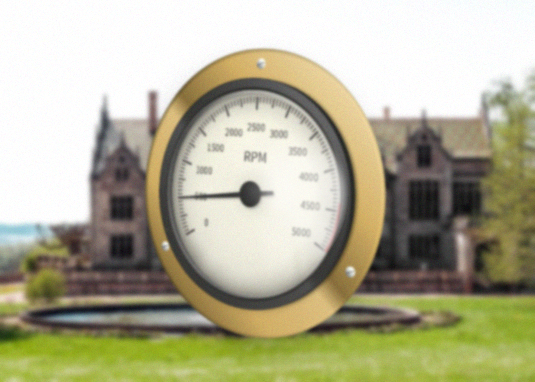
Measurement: 500,rpm
